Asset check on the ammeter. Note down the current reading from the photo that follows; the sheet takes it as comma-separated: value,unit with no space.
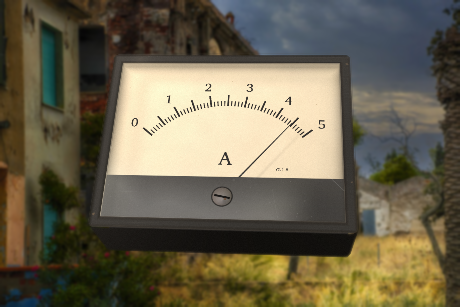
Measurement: 4.5,A
